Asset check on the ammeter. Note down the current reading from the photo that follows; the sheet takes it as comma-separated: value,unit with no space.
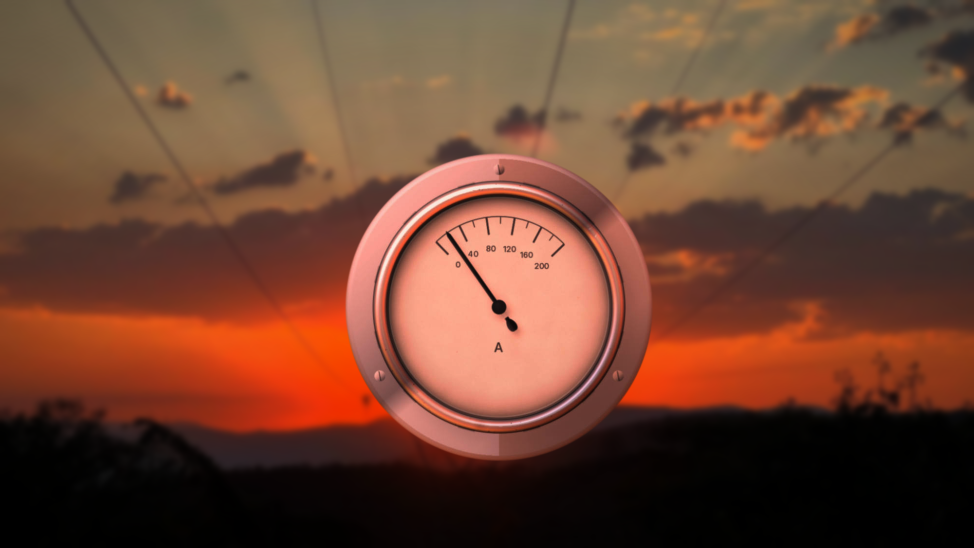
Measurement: 20,A
